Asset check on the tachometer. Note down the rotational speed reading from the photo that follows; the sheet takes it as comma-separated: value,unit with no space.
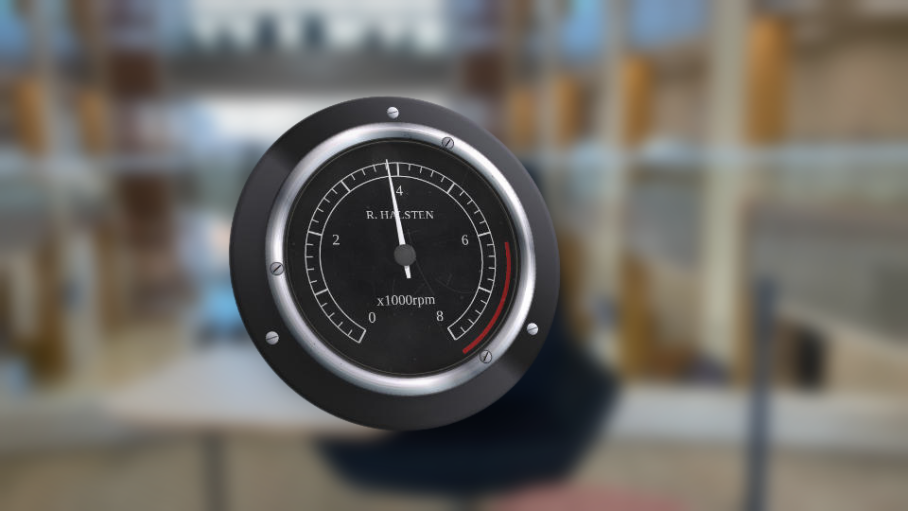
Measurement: 3800,rpm
